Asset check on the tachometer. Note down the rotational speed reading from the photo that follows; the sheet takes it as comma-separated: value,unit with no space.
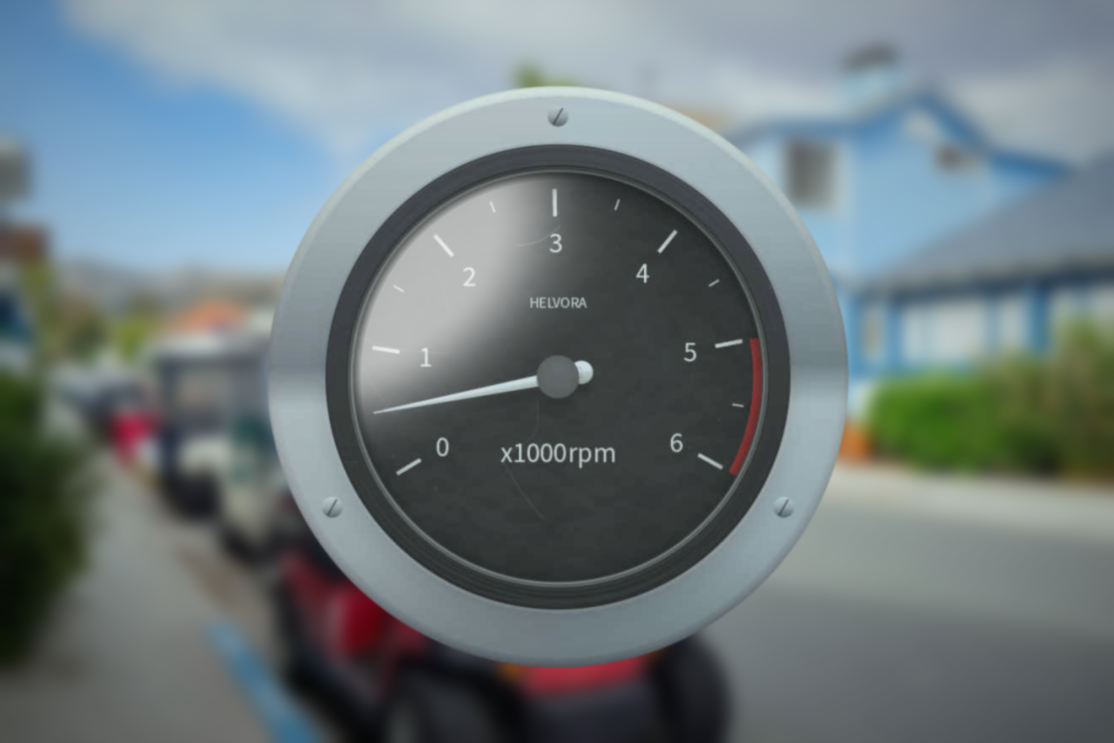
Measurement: 500,rpm
